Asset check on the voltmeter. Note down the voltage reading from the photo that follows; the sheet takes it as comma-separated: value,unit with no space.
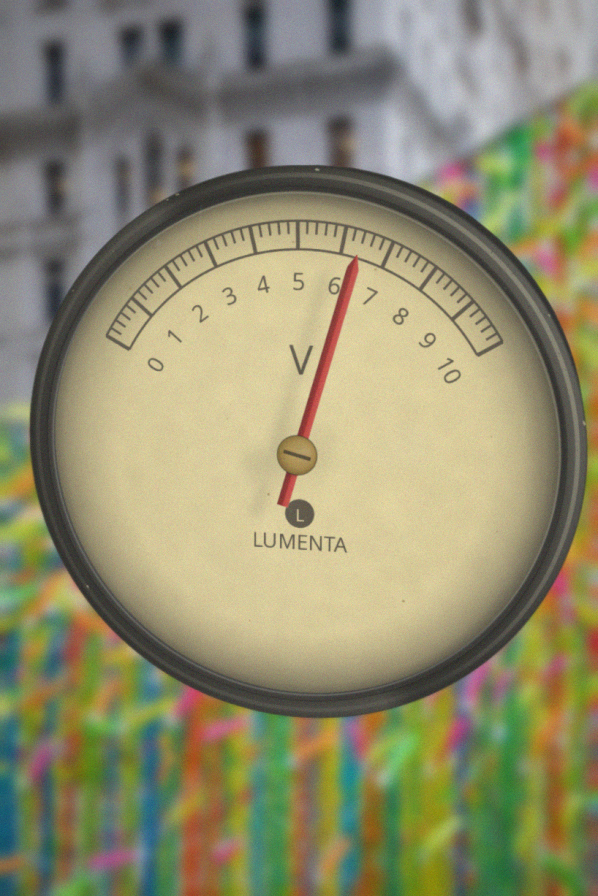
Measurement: 6.4,V
